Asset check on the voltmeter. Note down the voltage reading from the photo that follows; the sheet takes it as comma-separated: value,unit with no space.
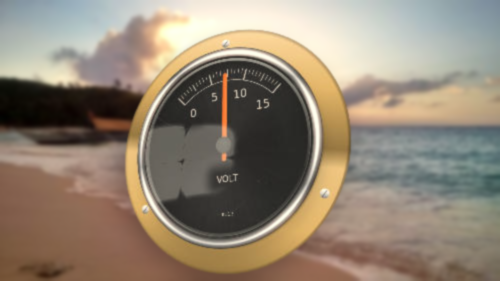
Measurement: 7.5,V
